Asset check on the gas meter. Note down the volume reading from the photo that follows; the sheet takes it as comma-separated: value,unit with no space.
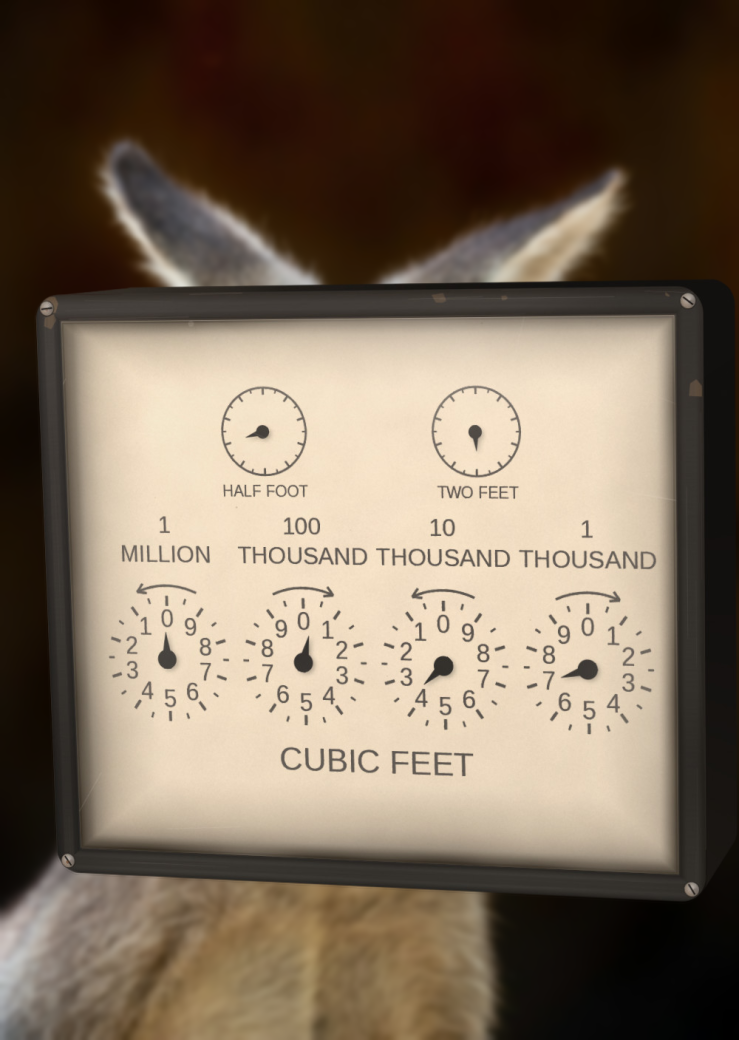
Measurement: 3700,ft³
